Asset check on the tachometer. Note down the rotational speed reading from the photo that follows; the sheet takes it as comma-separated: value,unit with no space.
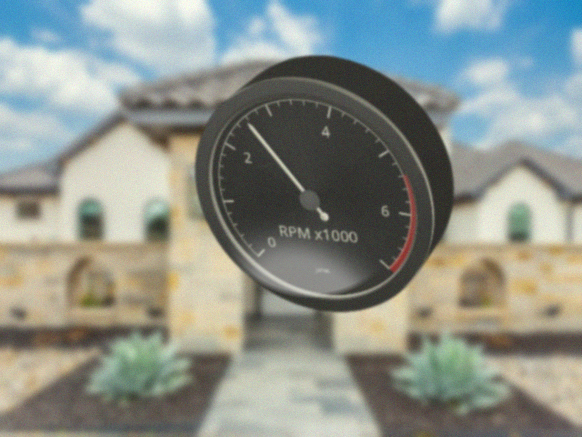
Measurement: 2600,rpm
